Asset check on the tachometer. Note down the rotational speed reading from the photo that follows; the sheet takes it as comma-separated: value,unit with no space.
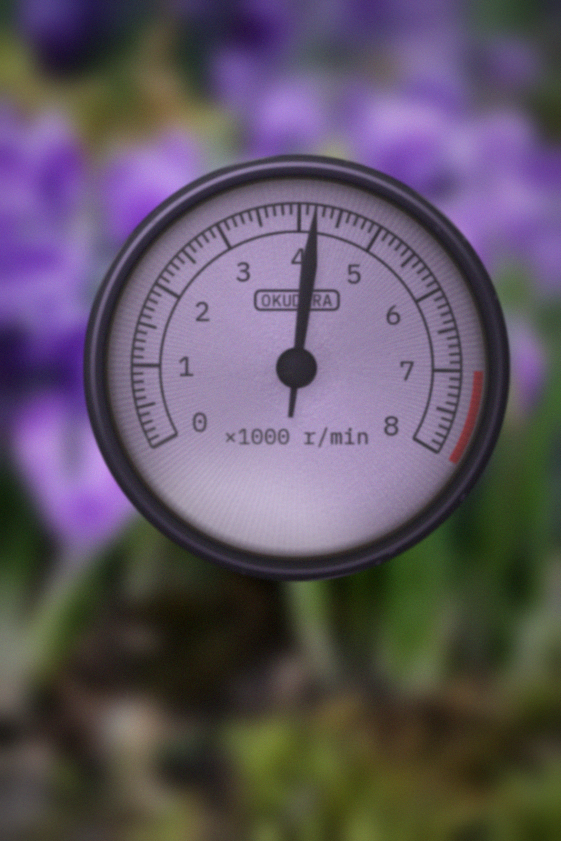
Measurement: 4200,rpm
